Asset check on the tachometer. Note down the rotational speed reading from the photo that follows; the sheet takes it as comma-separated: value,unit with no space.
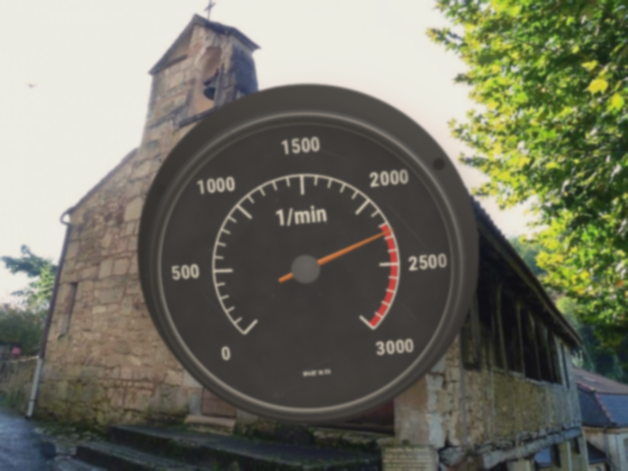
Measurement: 2250,rpm
